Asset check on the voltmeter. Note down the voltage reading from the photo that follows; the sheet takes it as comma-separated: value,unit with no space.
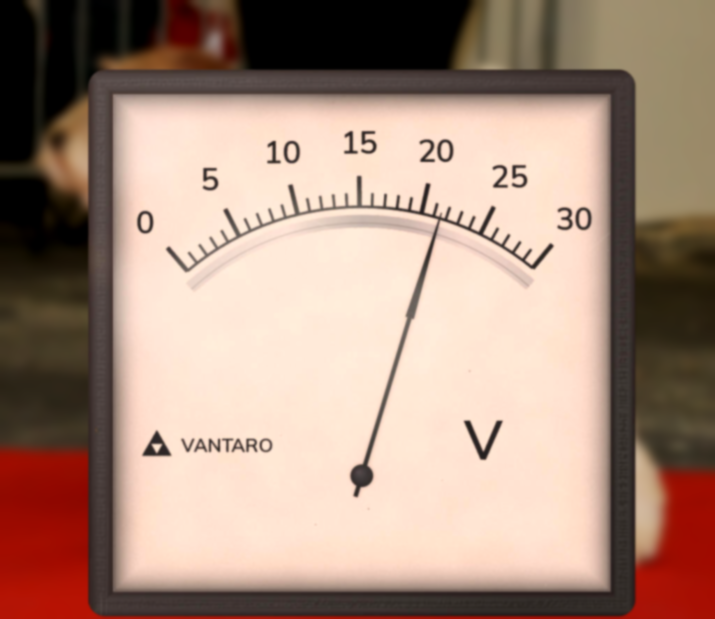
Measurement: 21.5,V
